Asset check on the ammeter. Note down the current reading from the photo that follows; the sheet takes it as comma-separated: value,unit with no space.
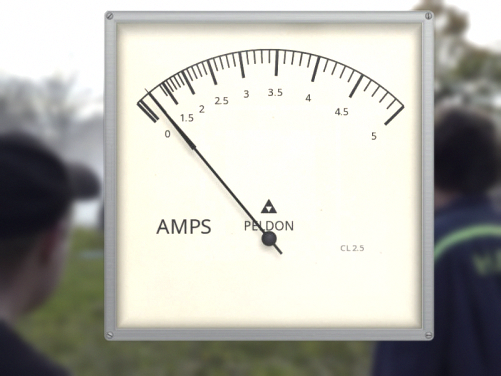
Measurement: 1,A
